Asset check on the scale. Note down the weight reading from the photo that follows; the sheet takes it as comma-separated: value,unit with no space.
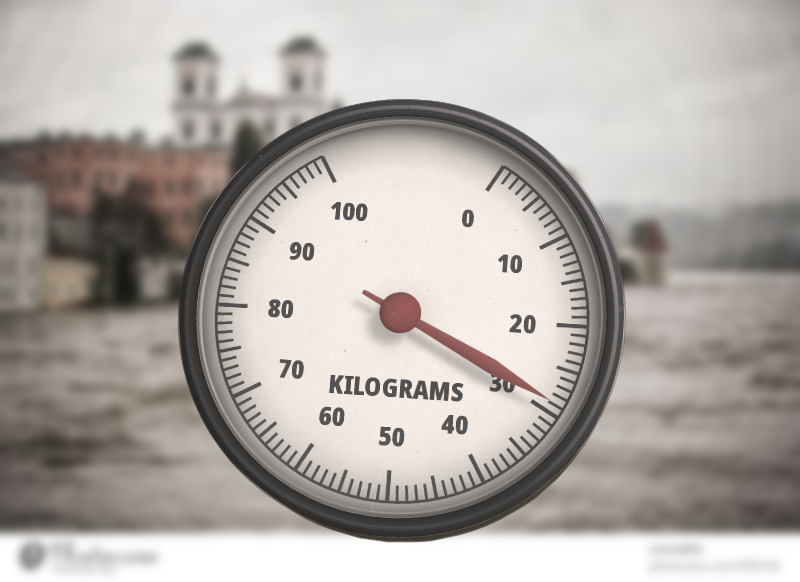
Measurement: 29,kg
